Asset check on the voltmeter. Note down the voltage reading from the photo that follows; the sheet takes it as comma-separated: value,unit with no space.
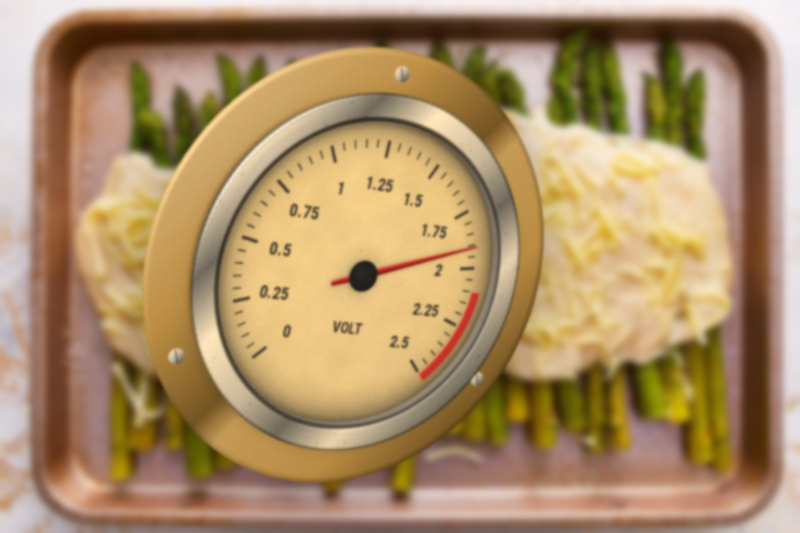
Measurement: 1.9,V
